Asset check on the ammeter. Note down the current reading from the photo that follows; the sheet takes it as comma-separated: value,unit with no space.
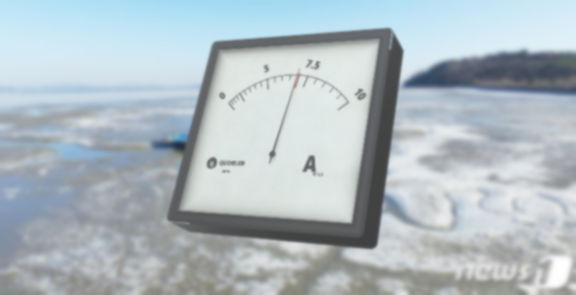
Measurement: 7,A
